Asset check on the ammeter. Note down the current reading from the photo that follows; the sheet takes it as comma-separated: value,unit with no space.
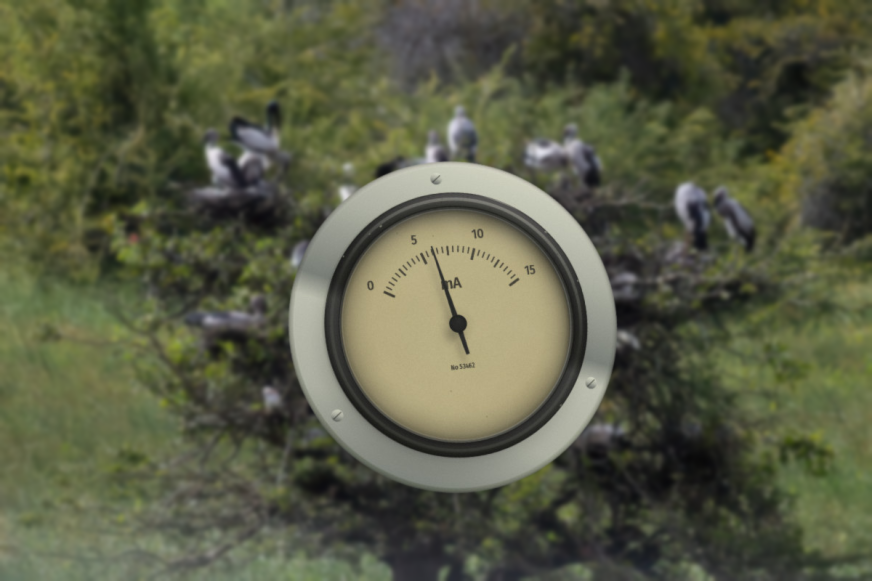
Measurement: 6,mA
